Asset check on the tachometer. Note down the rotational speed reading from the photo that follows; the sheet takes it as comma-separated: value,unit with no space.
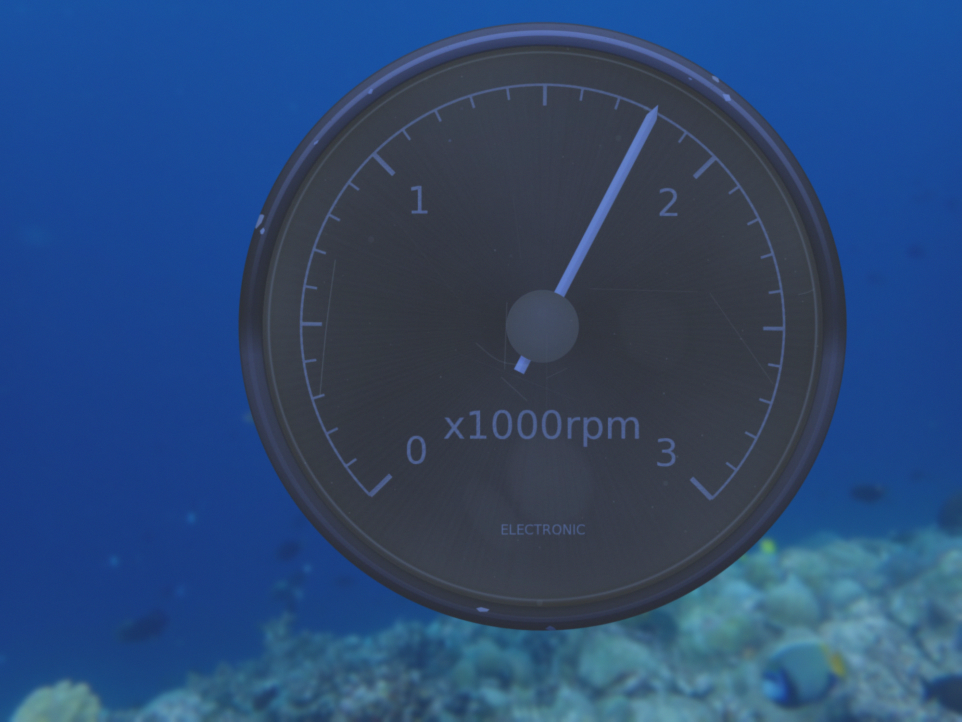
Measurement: 1800,rpm
